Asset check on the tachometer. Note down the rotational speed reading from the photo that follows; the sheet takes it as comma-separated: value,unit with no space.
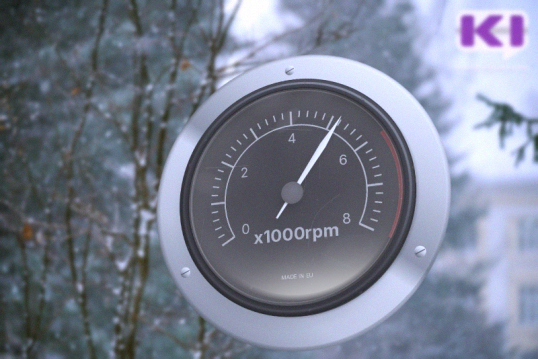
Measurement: 5200,rpm
